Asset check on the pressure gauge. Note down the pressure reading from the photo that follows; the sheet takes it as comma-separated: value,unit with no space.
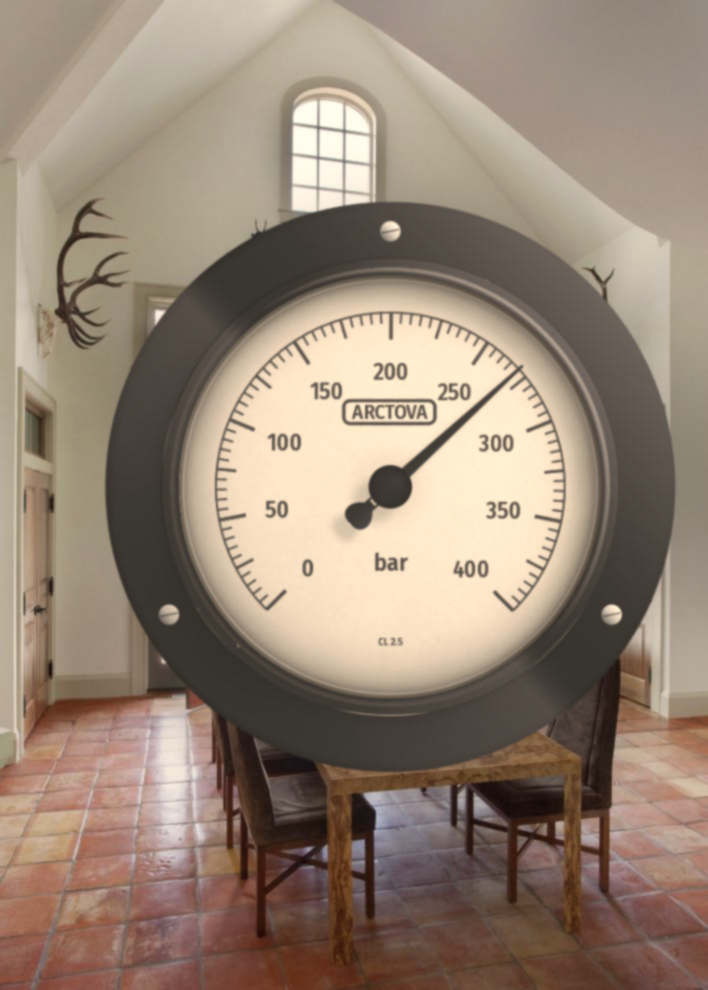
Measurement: 270,bar
